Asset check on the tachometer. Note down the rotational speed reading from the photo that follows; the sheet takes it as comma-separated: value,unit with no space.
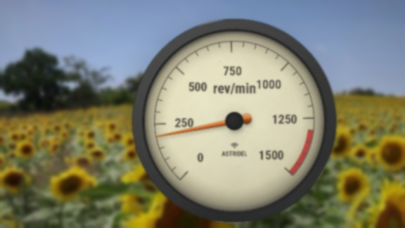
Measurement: 200,rpm
